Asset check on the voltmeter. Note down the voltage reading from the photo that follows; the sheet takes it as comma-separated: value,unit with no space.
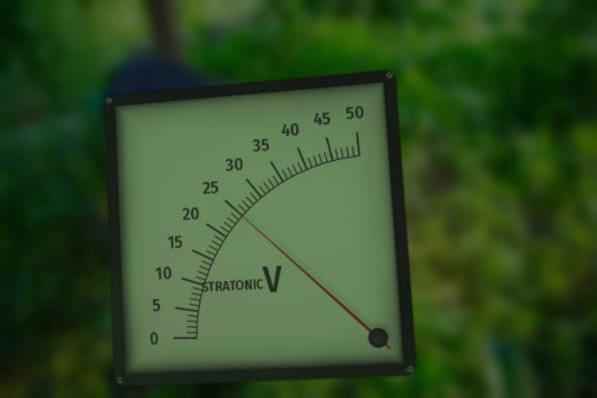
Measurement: 25,V
